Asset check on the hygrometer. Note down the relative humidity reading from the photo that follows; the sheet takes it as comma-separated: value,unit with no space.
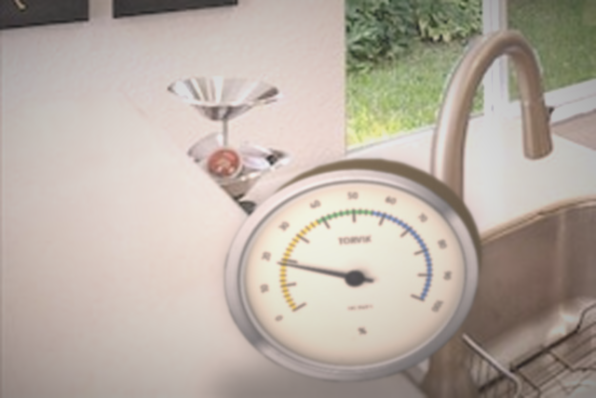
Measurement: 20,%
